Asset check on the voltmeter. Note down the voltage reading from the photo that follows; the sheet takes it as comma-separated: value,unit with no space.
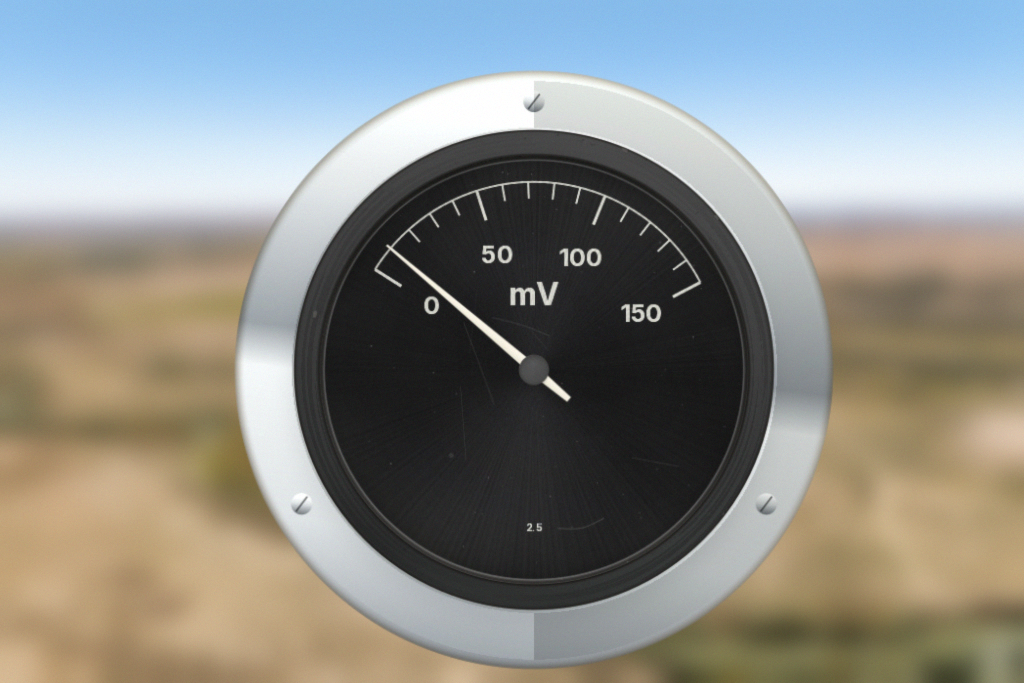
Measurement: 10,mV
